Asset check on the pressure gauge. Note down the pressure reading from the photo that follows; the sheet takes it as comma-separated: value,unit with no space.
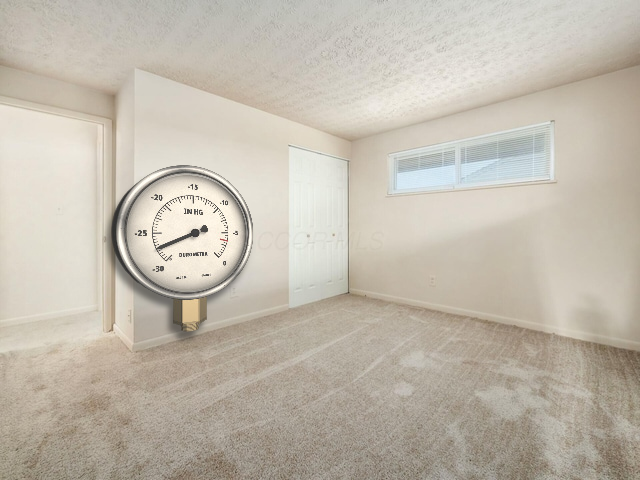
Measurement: -27.5,inHg
